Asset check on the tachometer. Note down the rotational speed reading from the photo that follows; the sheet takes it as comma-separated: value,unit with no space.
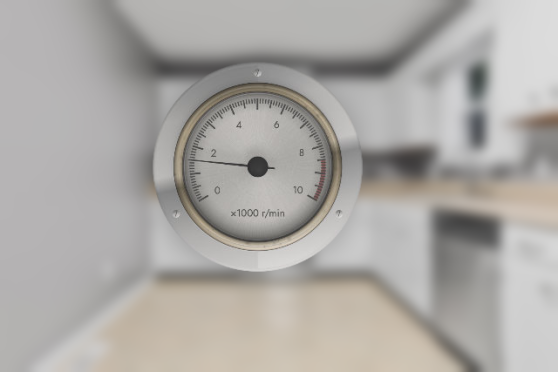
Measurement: 1500,rpm
